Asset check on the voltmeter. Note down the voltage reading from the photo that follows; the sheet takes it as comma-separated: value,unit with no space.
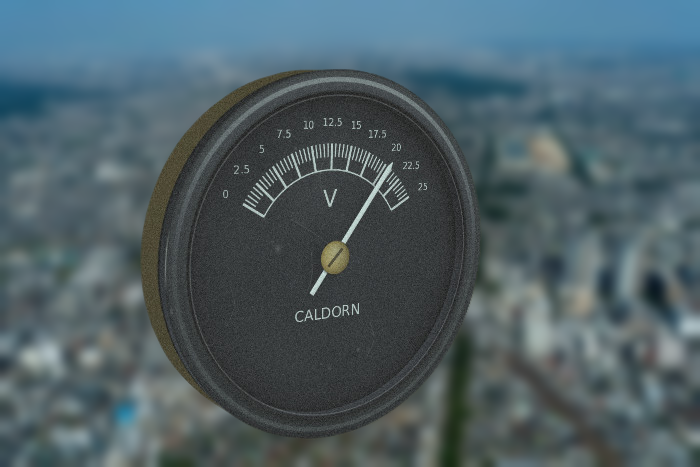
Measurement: 20,V
